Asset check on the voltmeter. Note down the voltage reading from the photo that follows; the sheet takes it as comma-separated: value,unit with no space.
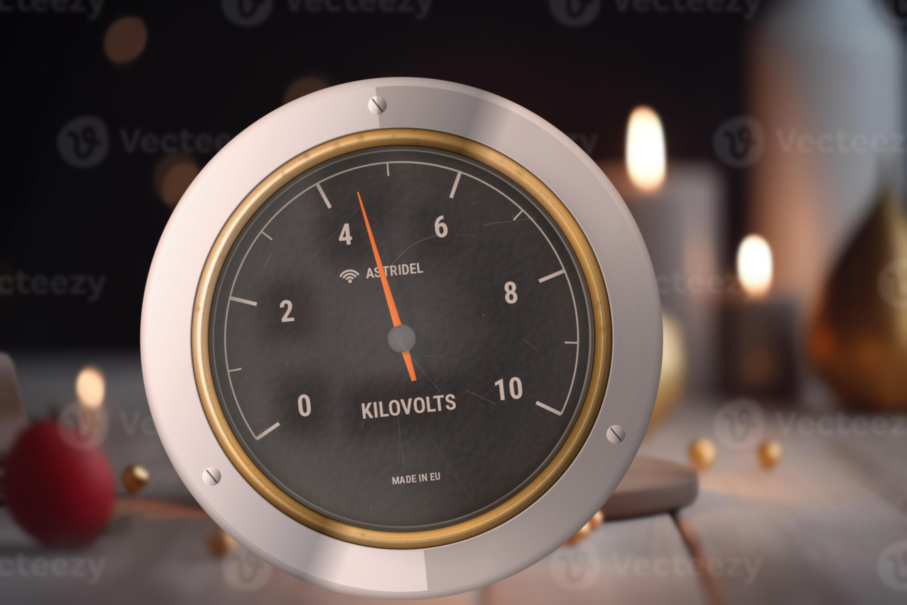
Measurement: 4.5,kV
